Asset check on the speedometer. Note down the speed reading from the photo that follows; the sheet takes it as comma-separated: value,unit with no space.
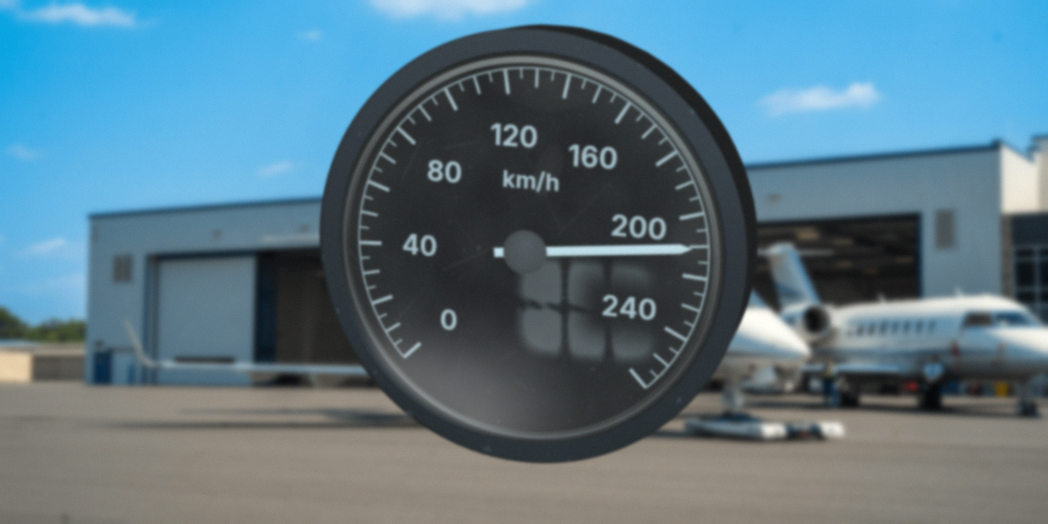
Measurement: 210,km/h
